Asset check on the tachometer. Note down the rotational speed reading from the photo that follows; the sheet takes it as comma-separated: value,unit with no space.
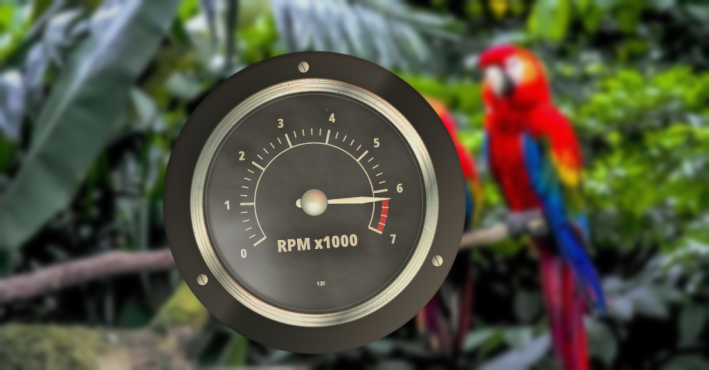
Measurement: 6200,rpm
